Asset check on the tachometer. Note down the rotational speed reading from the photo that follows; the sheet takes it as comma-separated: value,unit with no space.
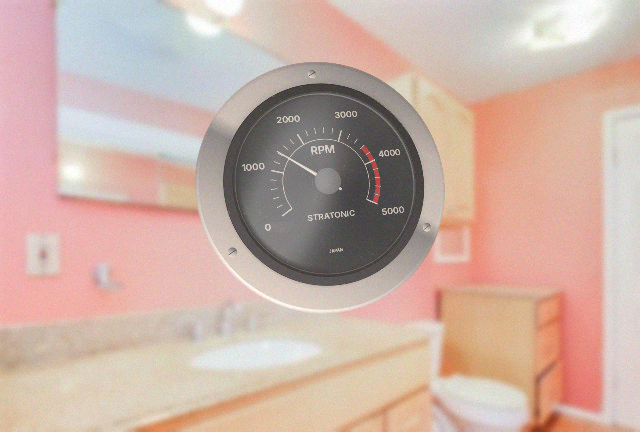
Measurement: 1400,rpm
